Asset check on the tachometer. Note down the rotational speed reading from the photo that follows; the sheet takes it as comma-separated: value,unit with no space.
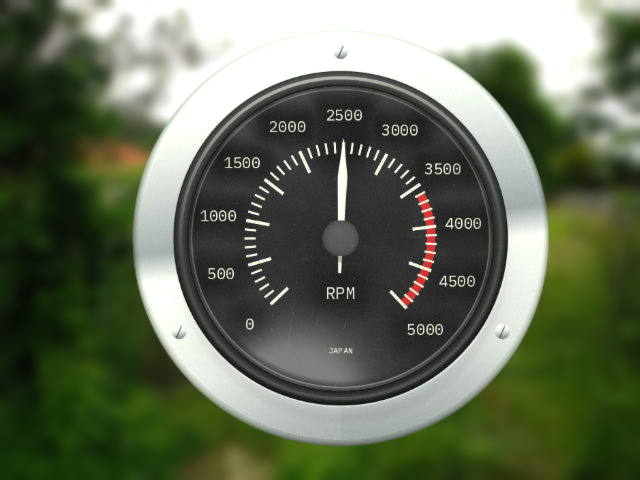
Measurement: 2500,rpm
